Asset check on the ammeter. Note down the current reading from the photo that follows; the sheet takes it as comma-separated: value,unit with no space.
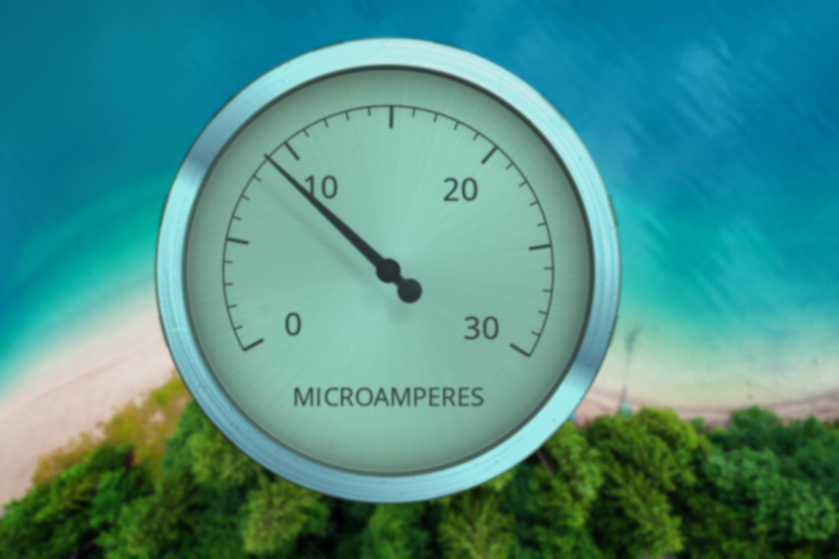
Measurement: 9,µA
